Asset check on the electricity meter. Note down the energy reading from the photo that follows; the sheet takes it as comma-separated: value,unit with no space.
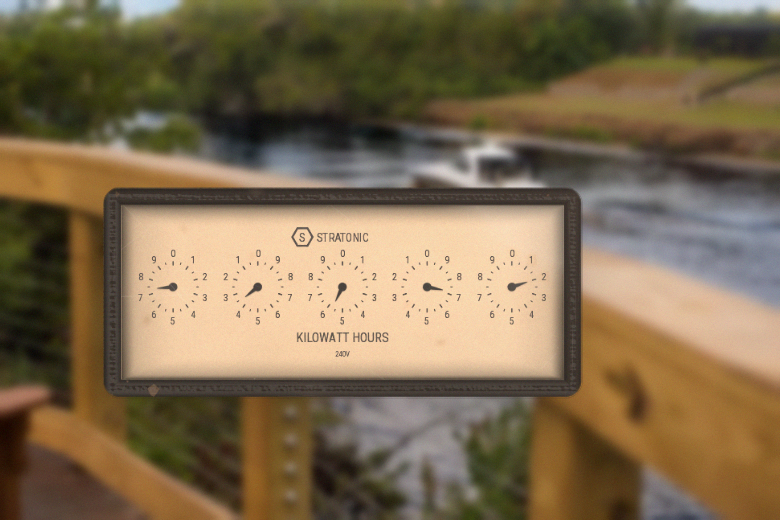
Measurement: 73572,kWh
